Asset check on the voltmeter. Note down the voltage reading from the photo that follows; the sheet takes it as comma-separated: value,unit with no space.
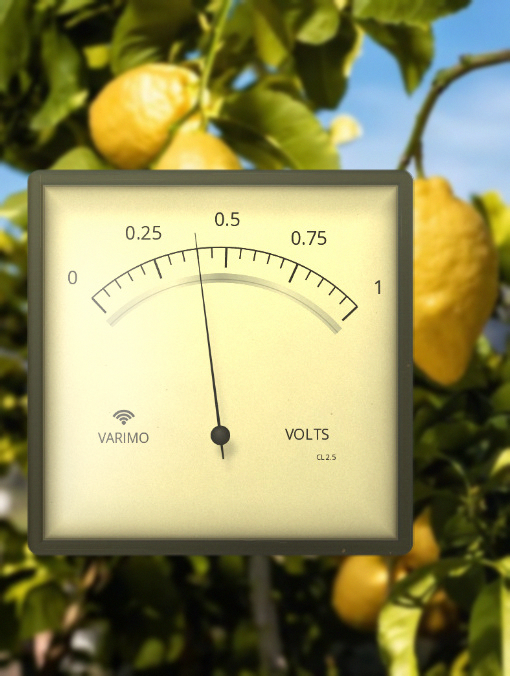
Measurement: 0.4,V
